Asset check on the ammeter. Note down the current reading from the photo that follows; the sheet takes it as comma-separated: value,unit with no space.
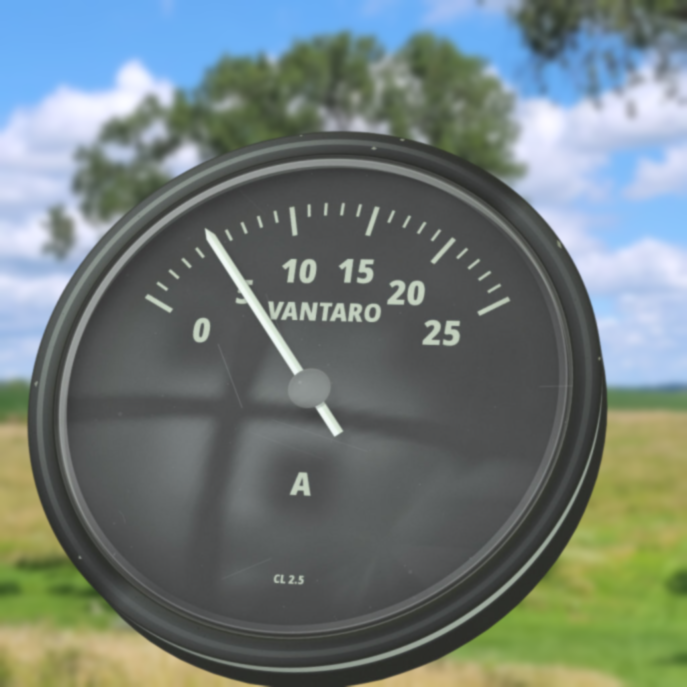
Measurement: 5,A
